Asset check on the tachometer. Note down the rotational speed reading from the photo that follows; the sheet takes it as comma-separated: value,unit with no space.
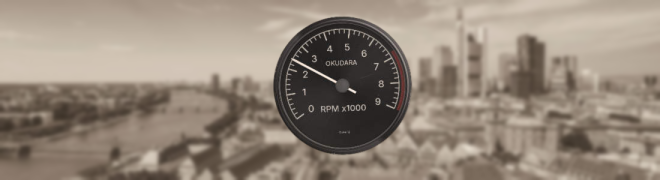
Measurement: 2400,rpm
